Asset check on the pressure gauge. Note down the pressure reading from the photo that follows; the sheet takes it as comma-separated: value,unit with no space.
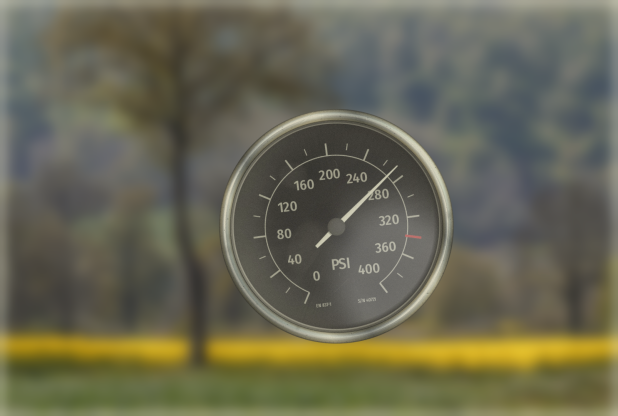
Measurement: 270,psi
